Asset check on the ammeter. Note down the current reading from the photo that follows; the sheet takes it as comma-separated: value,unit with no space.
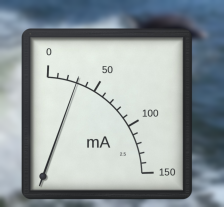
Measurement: 30,mA
